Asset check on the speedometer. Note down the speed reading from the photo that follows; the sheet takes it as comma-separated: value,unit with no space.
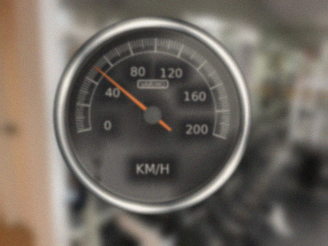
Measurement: 50,km/h
